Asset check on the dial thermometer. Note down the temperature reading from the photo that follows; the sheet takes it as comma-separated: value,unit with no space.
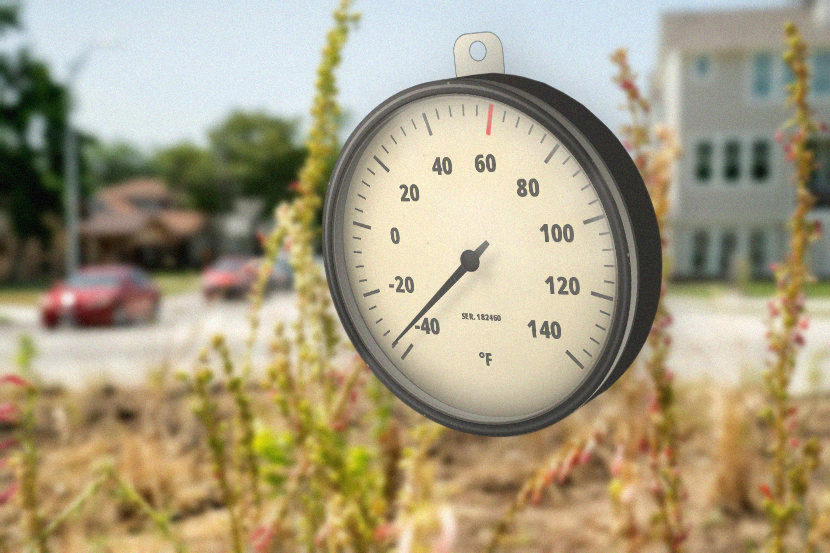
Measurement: -36,°F
